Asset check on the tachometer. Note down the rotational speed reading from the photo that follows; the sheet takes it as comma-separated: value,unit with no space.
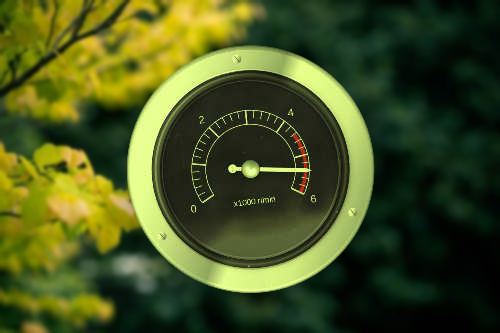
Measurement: 5400,rpm
